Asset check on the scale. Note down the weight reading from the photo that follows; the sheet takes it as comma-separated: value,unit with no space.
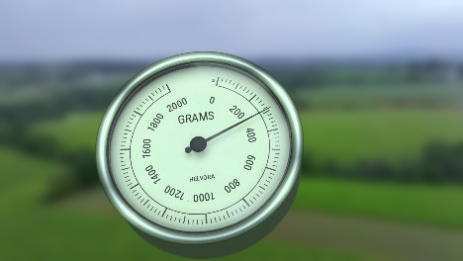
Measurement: 300,g
